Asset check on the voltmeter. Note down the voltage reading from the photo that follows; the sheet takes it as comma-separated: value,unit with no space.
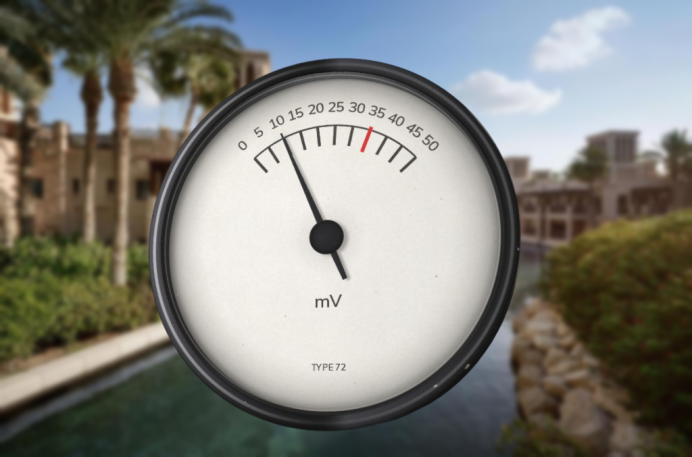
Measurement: 10,mV
